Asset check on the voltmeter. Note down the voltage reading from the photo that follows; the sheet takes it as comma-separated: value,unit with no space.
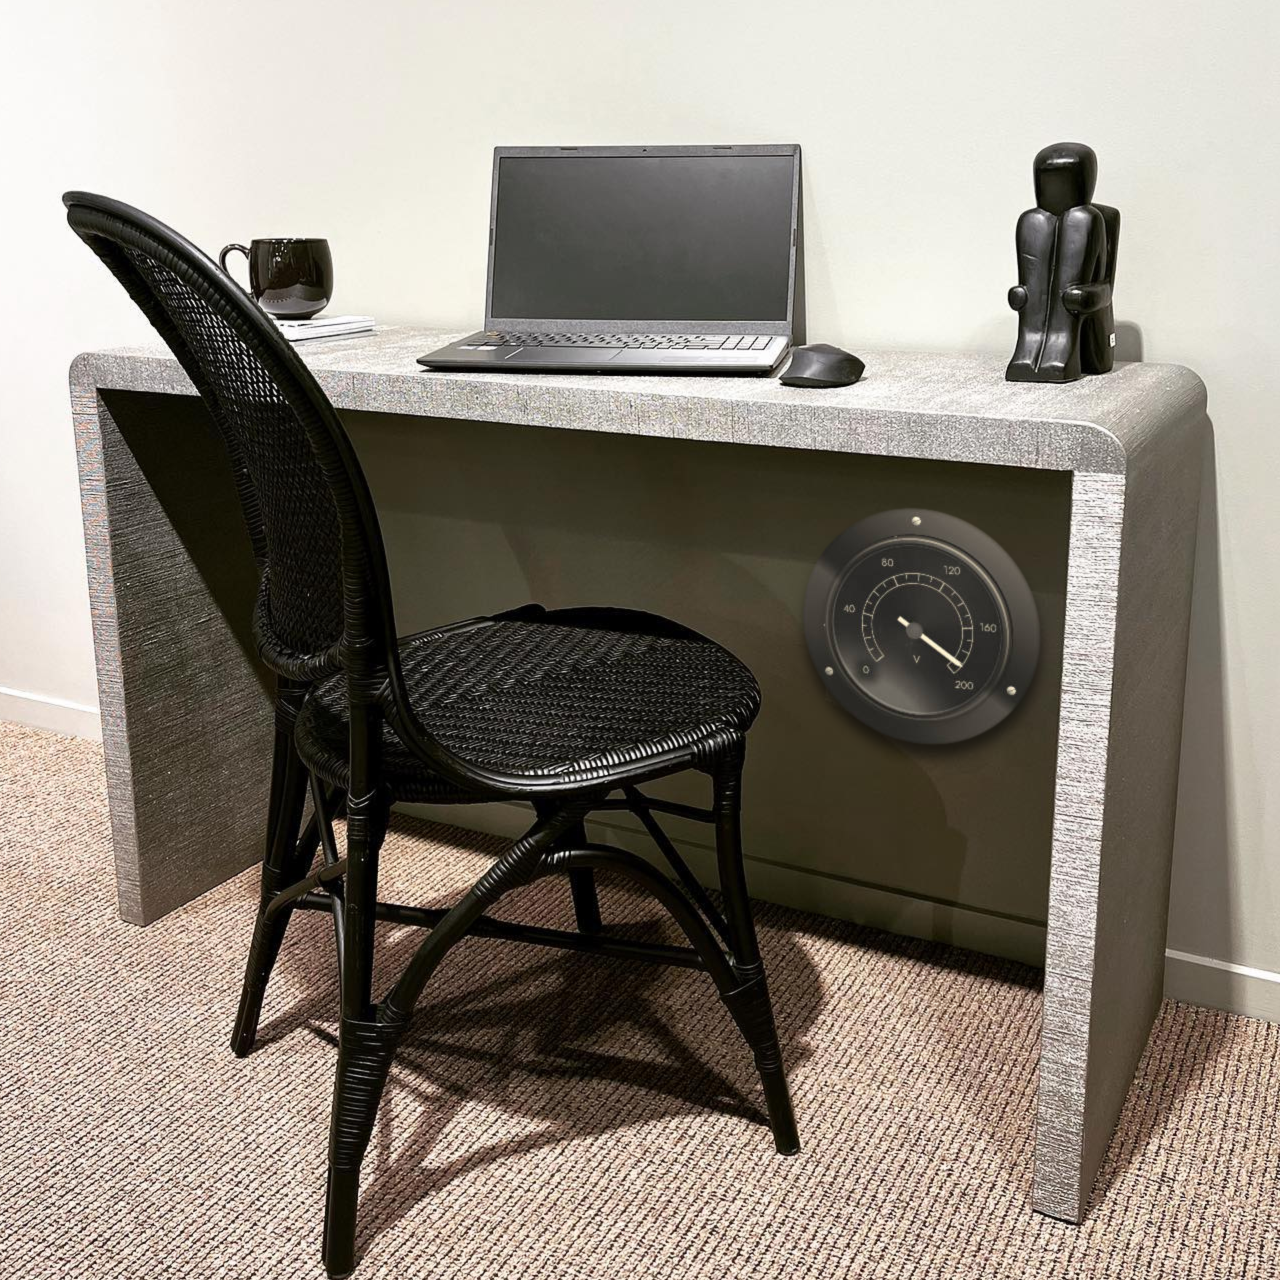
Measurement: 190,V
